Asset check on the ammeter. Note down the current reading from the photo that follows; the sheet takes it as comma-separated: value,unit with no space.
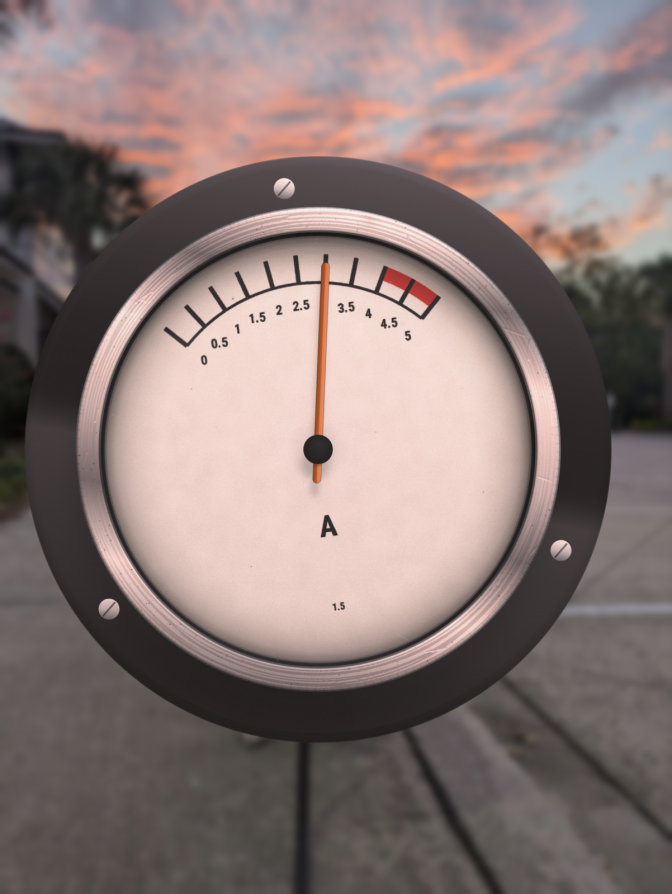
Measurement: 3,A
